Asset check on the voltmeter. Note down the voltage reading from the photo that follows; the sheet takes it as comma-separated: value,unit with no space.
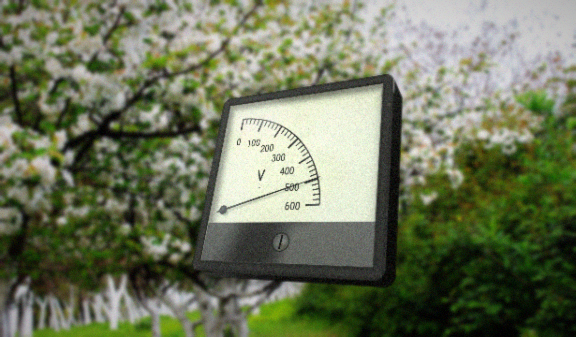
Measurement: 500,V
